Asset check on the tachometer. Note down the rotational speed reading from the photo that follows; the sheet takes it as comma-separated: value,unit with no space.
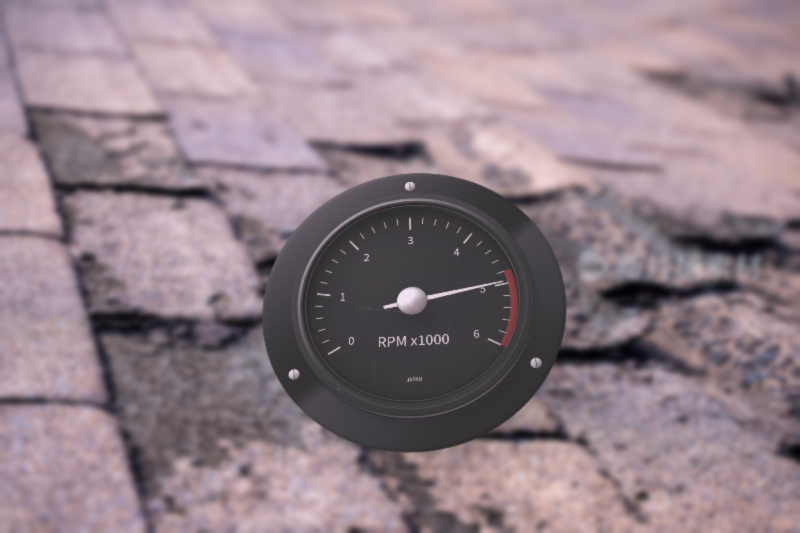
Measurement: 5000,rpm
